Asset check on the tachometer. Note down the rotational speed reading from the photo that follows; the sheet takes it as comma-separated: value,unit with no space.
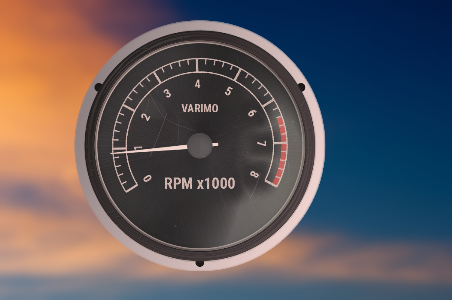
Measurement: 900,rpm
